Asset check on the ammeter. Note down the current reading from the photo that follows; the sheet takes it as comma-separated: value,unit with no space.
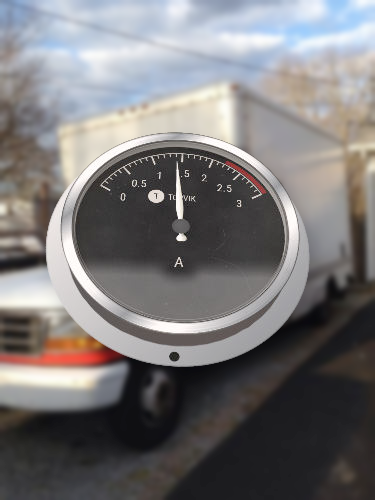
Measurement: 1.4,A
